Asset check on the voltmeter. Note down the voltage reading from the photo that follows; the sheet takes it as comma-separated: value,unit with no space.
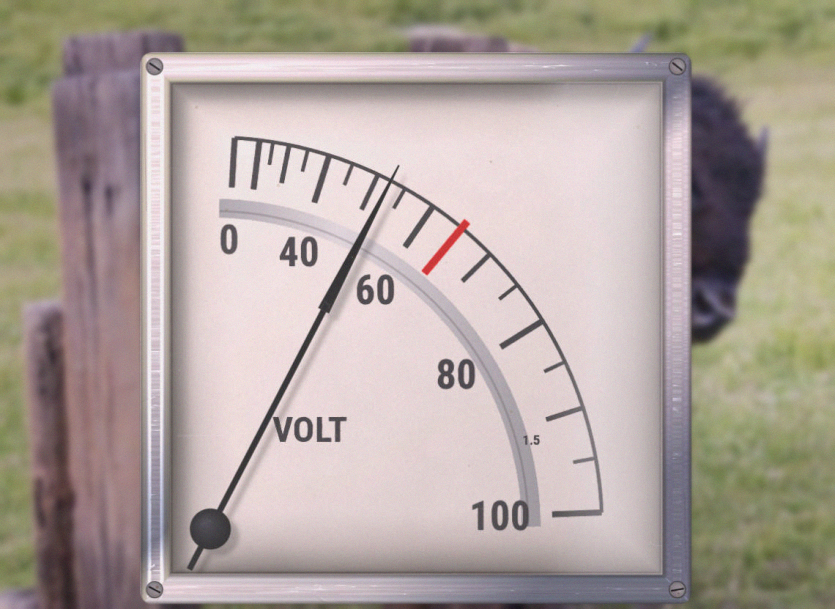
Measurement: 52.5,V
